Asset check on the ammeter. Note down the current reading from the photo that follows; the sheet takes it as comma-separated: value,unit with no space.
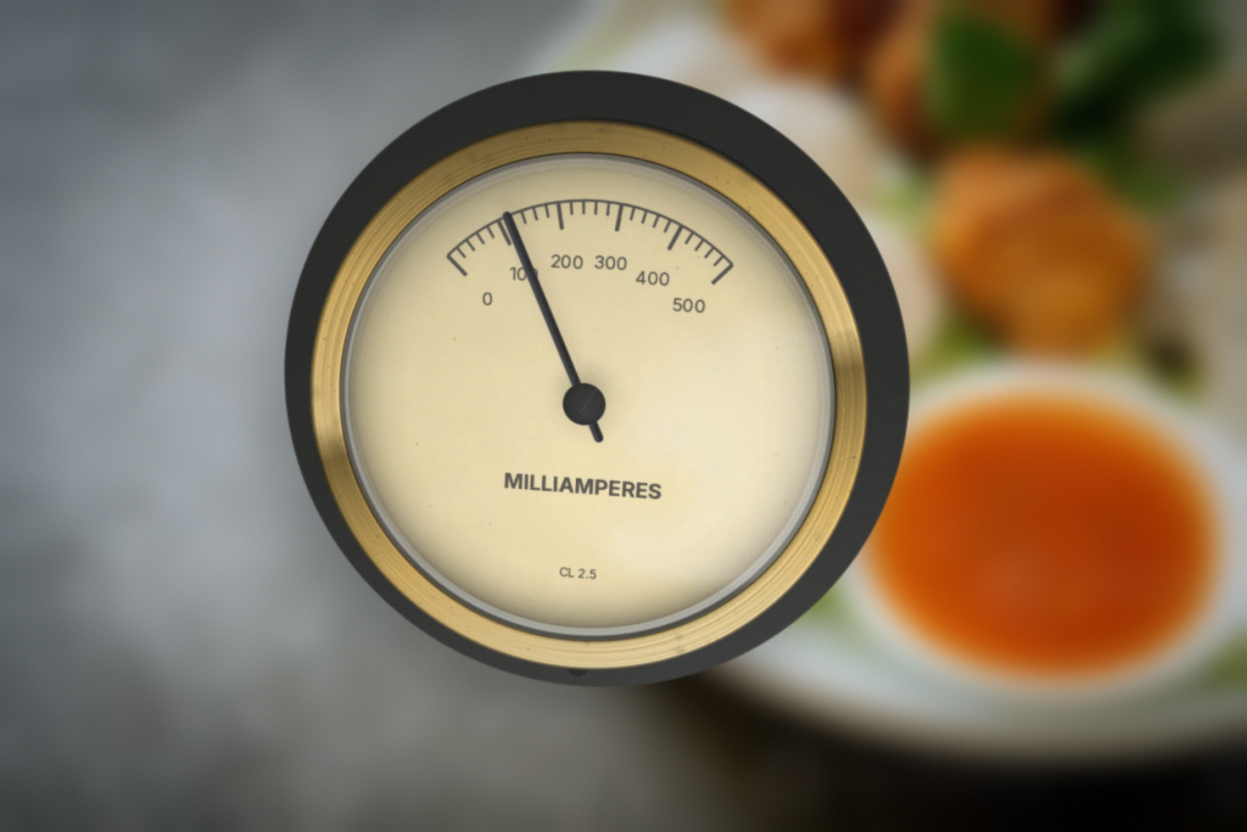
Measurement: 120,mA
